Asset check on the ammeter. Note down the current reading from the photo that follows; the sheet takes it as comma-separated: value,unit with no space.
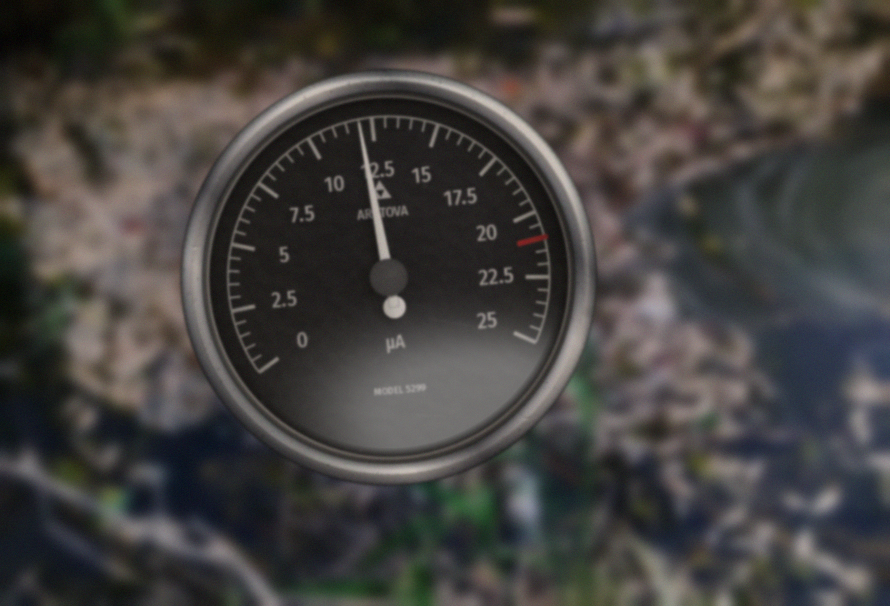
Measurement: 12,µA
